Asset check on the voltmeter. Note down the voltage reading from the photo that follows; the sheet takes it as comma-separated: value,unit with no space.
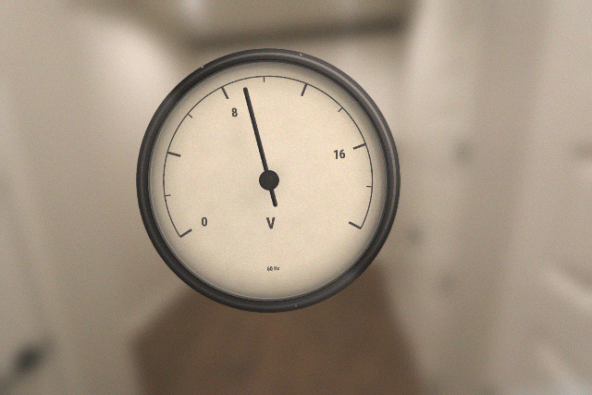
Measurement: 9,V
